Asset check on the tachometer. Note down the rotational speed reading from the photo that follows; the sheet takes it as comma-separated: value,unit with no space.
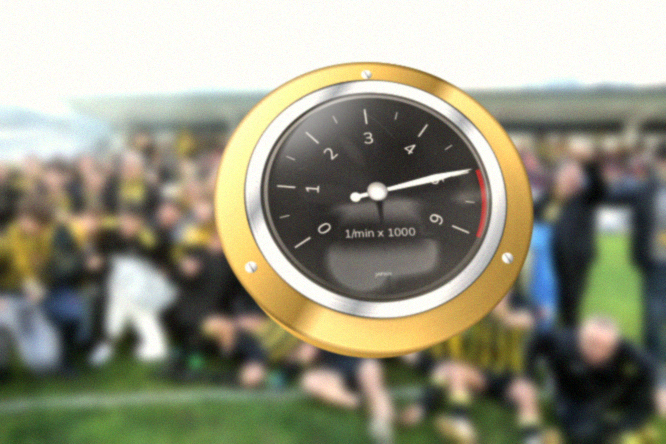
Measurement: 5000,rpm
